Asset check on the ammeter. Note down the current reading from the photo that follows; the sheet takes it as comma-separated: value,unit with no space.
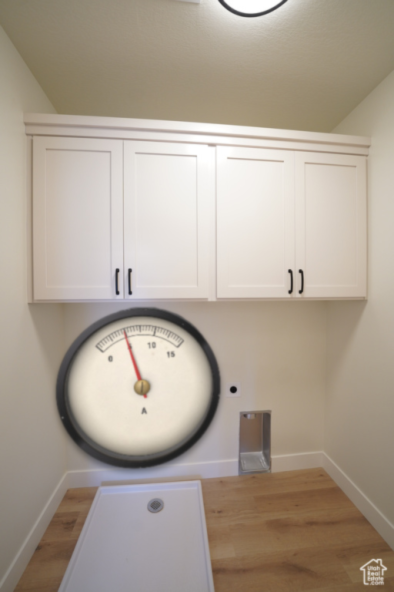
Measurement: 5,A
